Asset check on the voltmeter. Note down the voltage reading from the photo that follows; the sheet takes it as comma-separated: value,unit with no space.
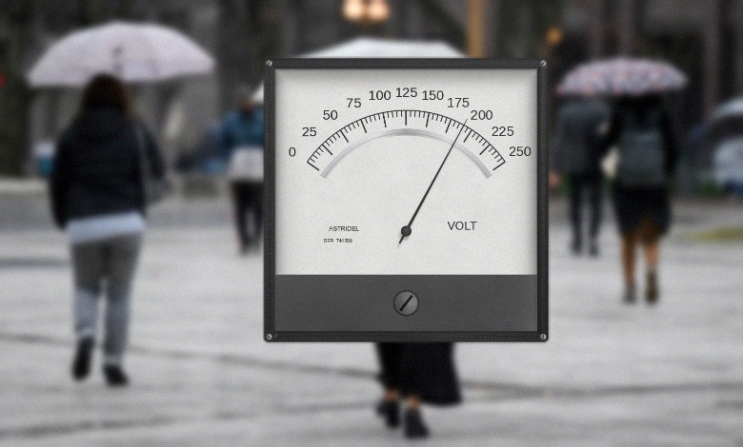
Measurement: 190,V
